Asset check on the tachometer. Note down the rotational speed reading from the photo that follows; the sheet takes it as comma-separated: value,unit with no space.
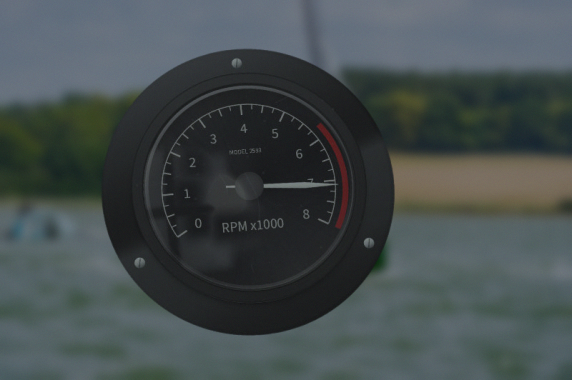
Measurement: 7125,rpm
